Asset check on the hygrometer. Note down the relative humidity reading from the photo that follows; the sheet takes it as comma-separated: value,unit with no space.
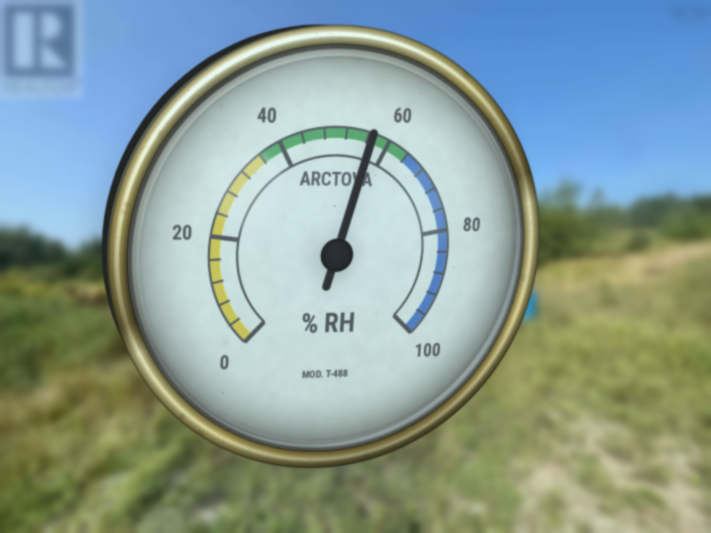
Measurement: 56,%
